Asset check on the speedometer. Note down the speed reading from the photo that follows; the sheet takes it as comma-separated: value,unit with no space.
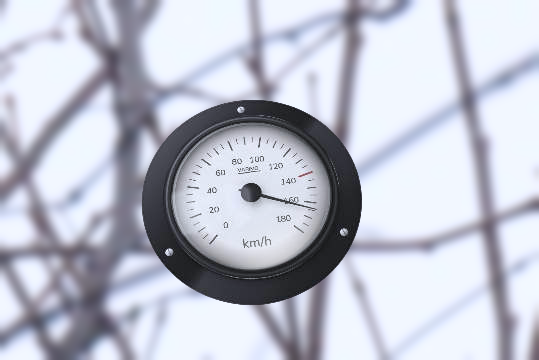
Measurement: 165,km/h
